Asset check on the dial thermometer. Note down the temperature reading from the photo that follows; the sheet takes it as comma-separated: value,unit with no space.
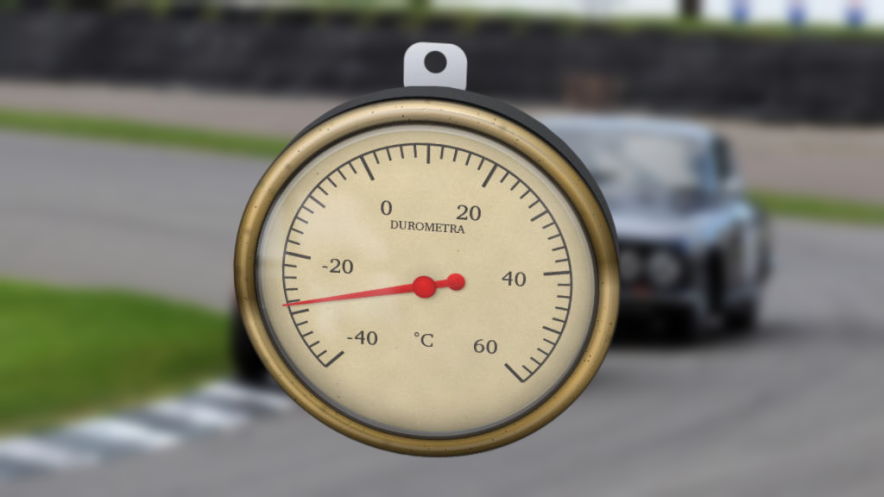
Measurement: -28,°C
